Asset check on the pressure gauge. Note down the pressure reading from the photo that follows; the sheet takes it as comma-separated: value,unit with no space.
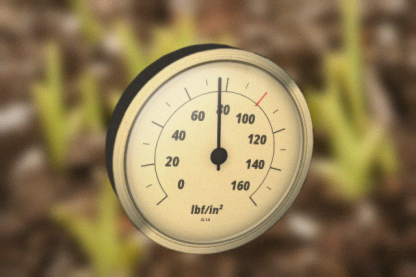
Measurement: 75,psi
